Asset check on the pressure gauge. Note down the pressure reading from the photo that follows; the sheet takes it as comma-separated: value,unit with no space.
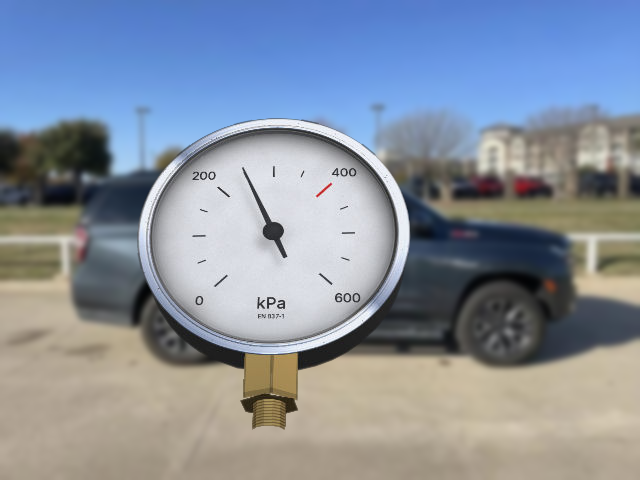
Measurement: 250,kPa
